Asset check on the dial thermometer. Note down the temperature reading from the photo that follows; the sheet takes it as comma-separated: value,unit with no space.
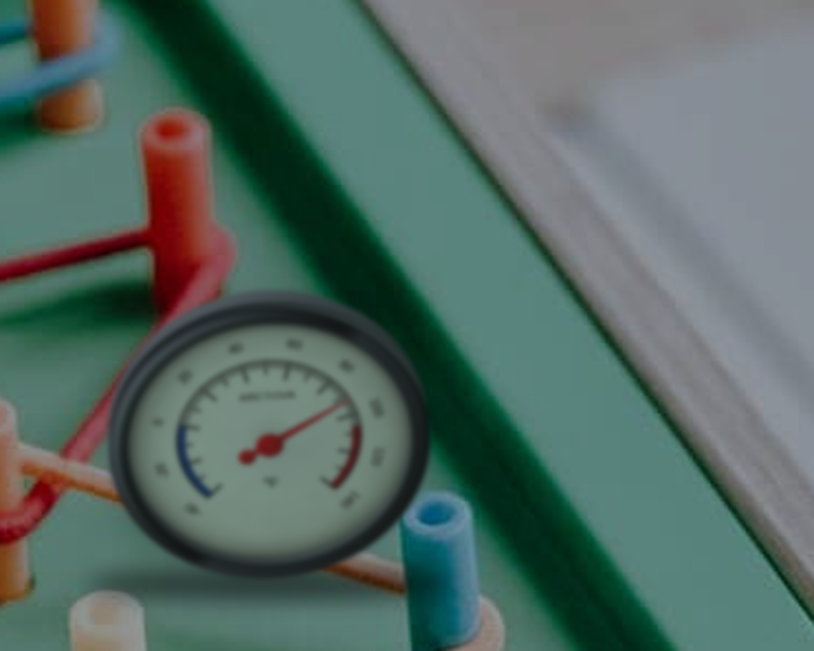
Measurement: 90,°F
